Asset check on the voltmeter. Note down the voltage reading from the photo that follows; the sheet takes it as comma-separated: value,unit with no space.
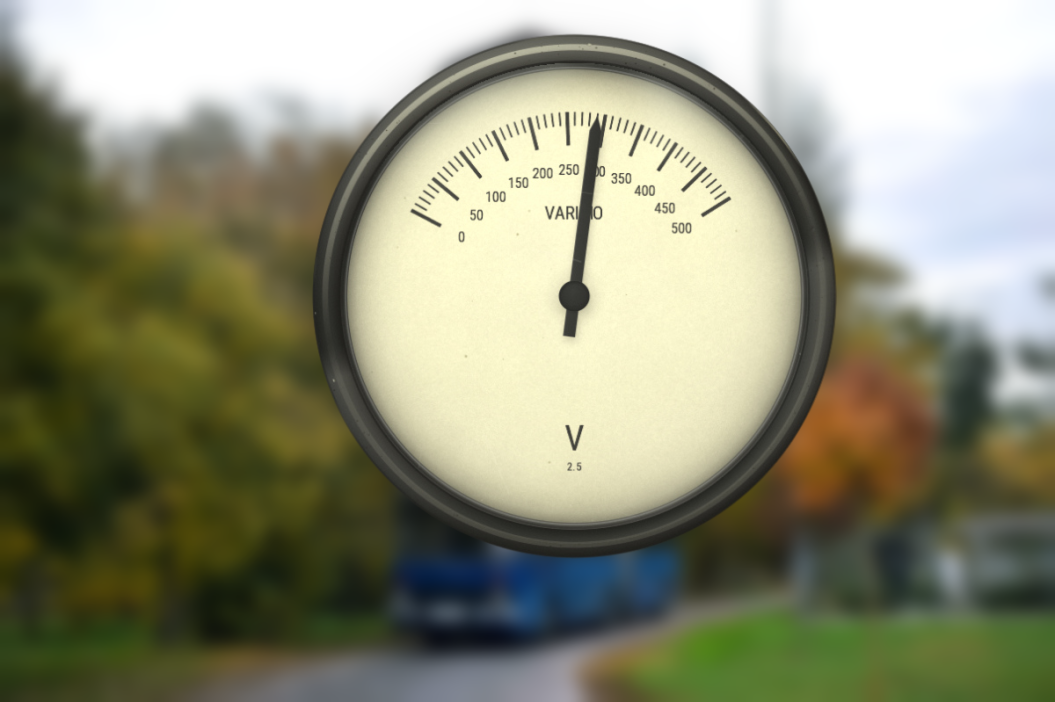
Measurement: 290,V
